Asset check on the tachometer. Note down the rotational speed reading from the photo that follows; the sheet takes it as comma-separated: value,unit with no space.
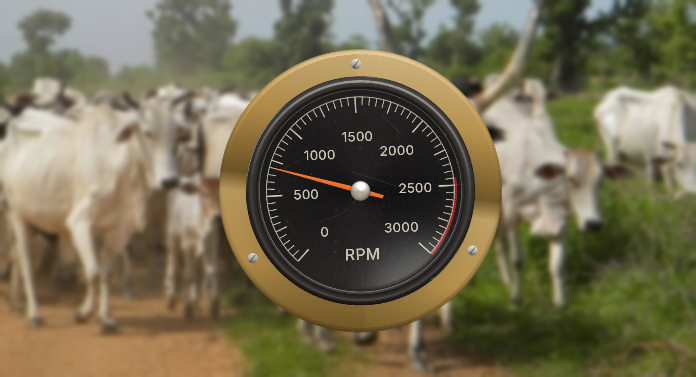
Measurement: 700,rpm
